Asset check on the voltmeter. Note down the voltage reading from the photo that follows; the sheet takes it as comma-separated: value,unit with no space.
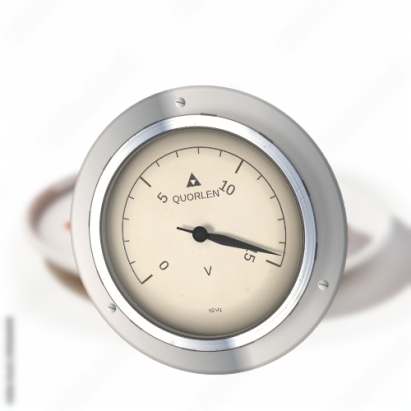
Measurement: 14.5,V
